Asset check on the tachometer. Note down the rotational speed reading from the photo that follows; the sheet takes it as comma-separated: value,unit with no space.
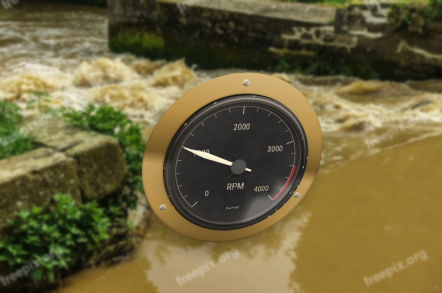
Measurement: 1000,rpm
